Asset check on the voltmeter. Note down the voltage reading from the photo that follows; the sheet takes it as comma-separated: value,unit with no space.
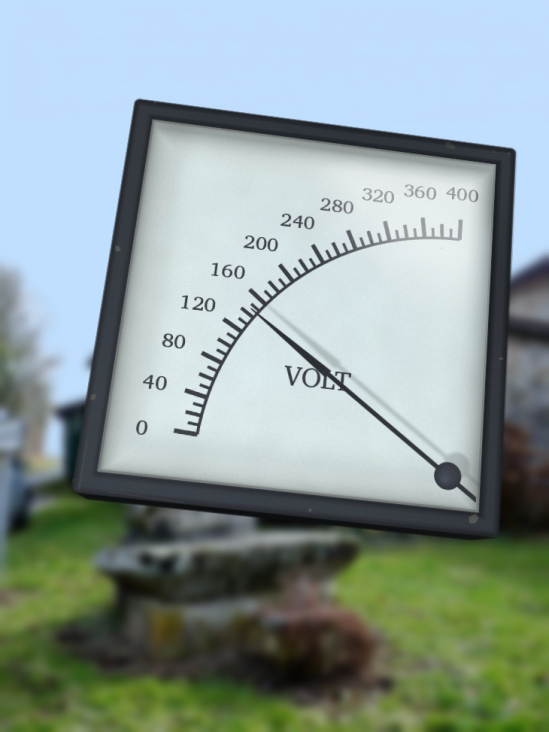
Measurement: 145,V
